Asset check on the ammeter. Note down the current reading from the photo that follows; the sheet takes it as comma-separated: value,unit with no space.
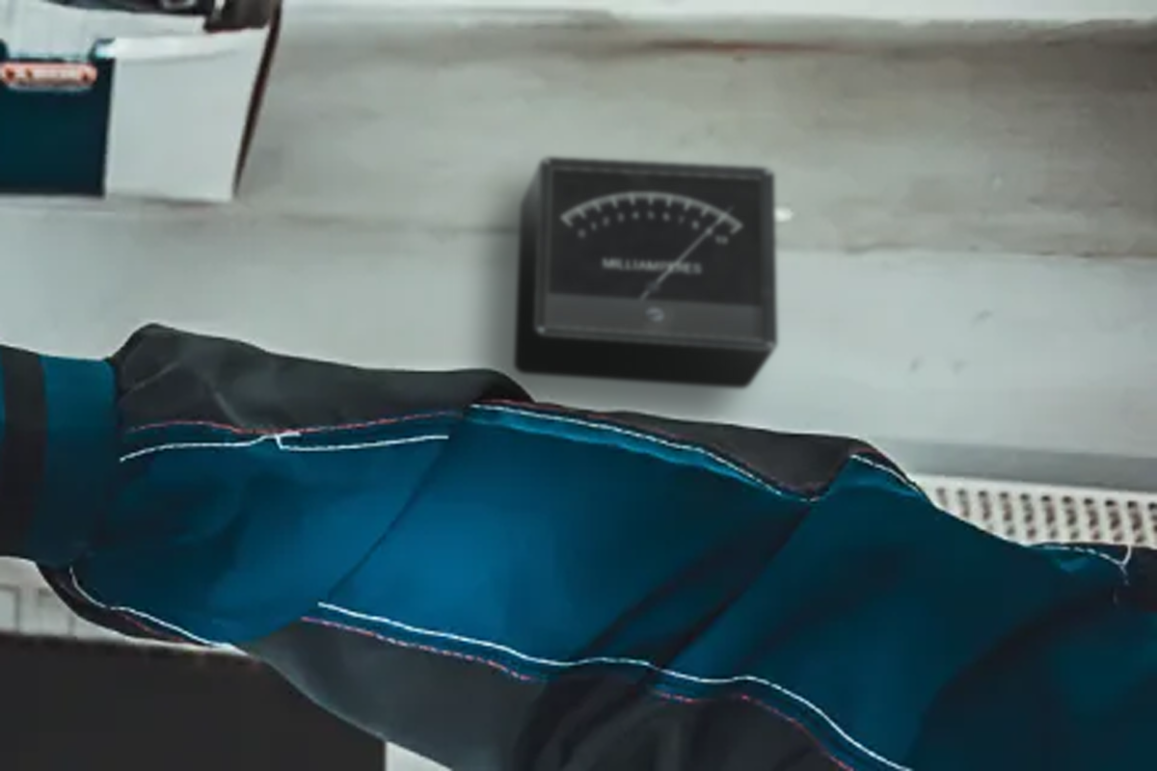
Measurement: 9,mA
